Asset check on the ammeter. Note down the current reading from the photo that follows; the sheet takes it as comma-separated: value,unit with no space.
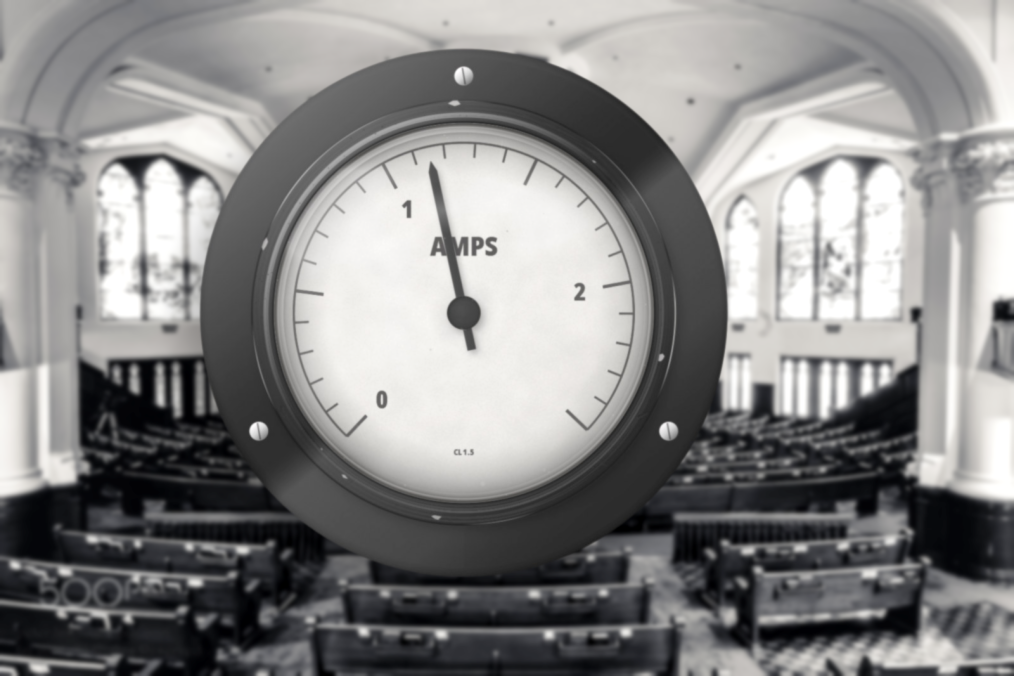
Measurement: 1.15,A
